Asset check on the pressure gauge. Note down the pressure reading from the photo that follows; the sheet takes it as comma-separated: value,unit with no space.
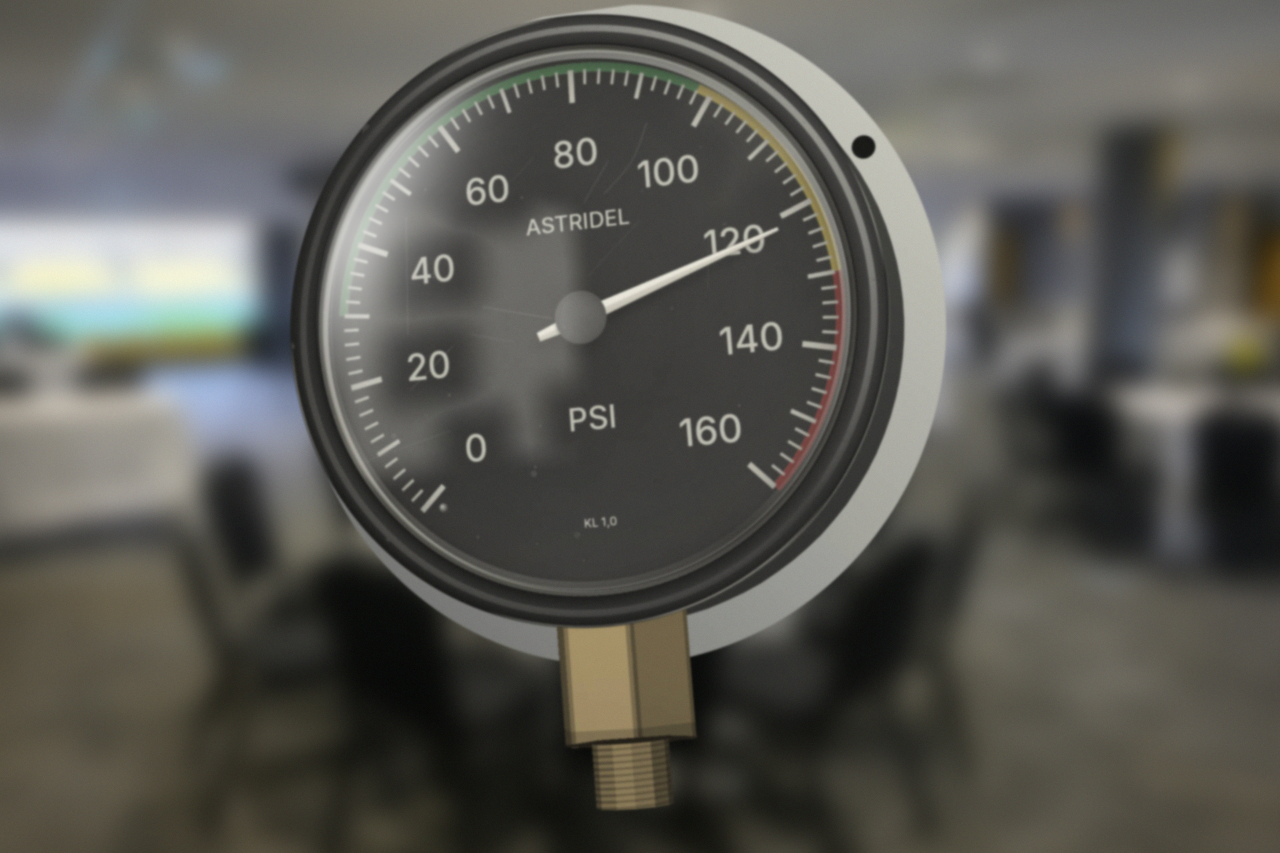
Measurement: 122,psi
